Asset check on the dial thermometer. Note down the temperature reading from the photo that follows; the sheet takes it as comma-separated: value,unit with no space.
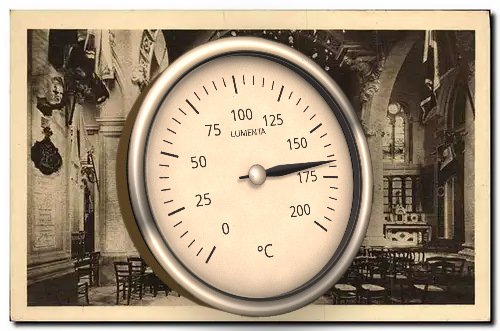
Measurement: 167.5,°C
